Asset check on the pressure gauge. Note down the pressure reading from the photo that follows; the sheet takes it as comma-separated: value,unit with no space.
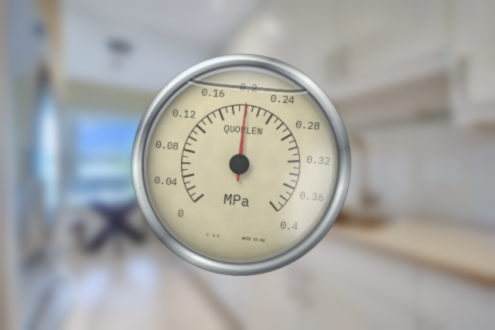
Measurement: 0.2,MPa
